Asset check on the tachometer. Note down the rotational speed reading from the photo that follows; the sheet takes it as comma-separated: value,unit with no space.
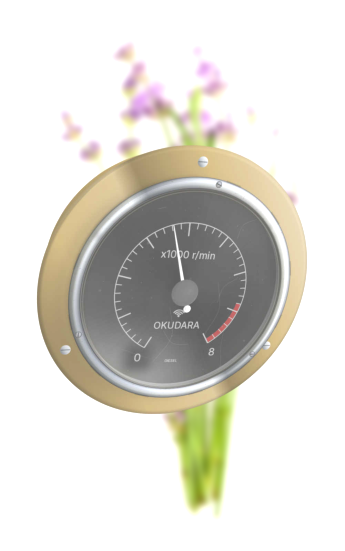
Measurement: 3600,rpm
